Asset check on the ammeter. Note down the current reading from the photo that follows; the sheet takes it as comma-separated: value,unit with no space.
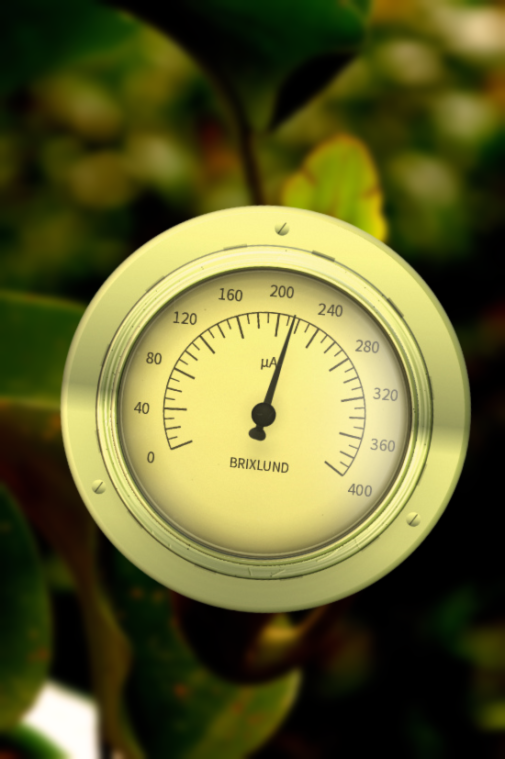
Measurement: 215,µA
